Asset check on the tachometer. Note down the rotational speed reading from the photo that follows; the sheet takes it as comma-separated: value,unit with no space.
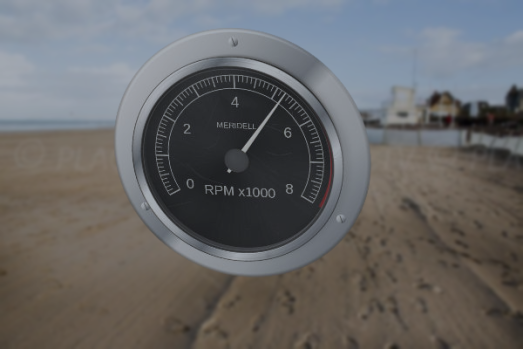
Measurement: 5200,rpm
